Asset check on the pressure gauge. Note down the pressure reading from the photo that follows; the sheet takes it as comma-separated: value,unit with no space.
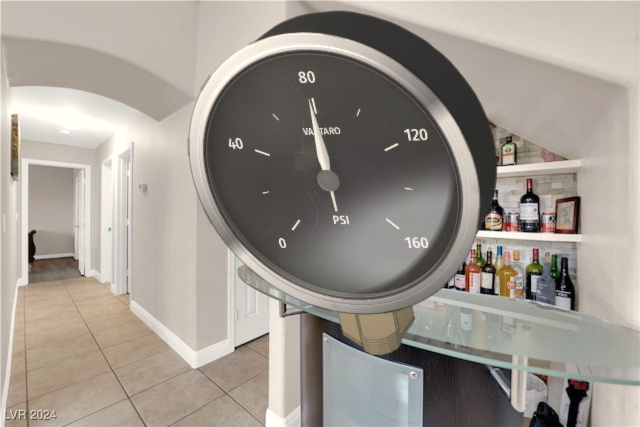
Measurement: 80,psi
